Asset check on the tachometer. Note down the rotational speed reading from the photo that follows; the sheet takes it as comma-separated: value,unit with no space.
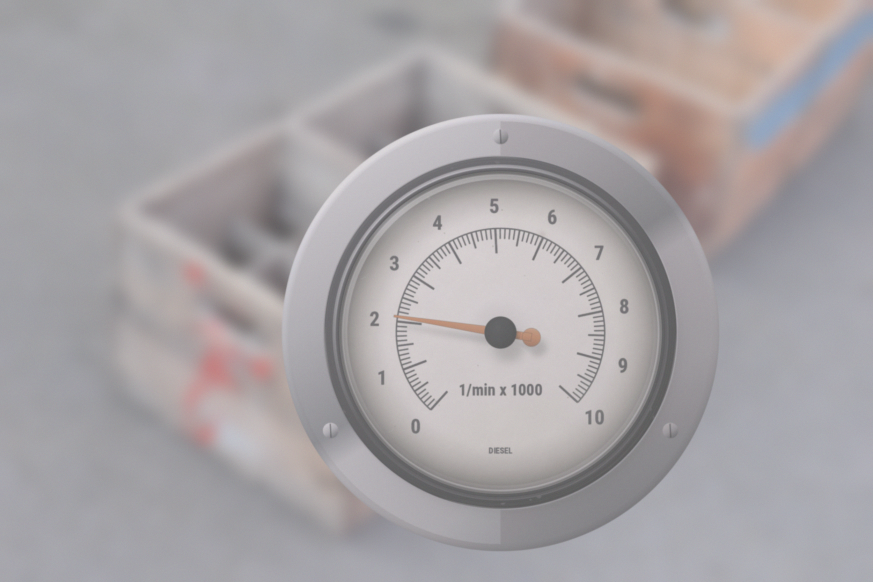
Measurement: 2100,rpm
